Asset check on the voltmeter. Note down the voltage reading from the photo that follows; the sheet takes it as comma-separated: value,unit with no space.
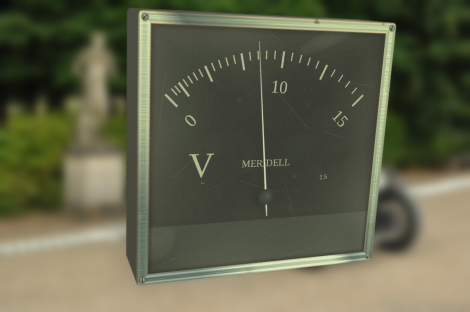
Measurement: 8.5,V
